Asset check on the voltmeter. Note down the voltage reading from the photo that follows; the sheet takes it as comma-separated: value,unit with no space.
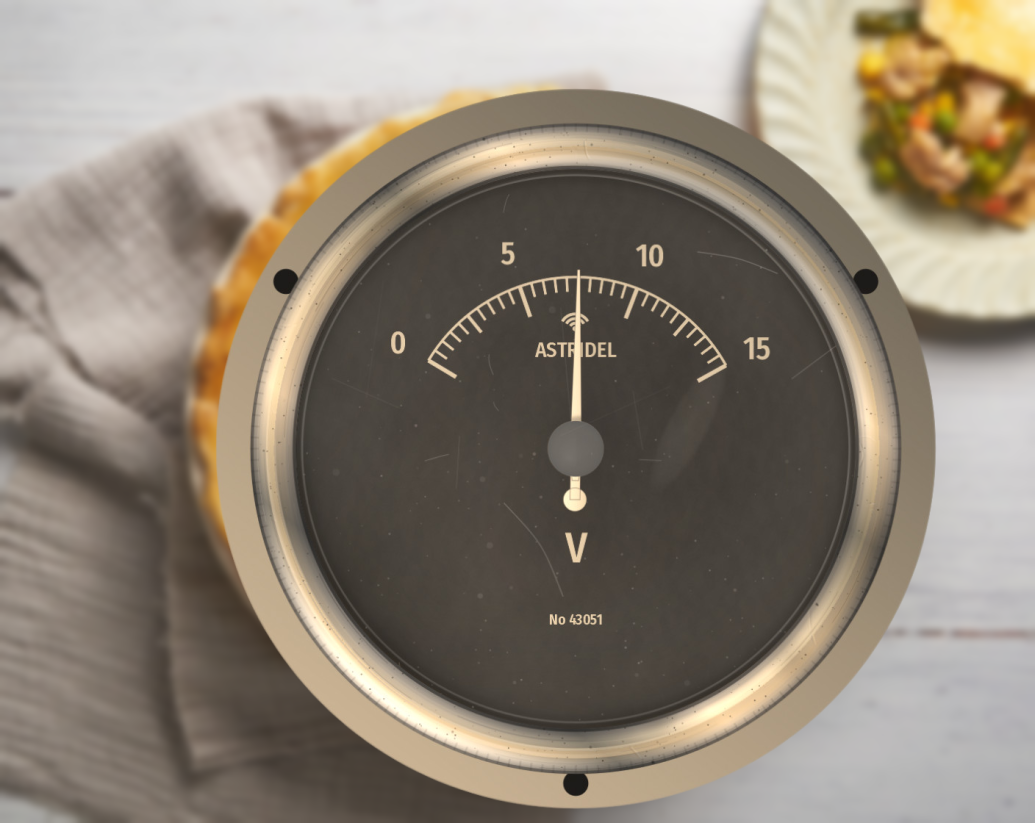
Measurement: 7.5,V
